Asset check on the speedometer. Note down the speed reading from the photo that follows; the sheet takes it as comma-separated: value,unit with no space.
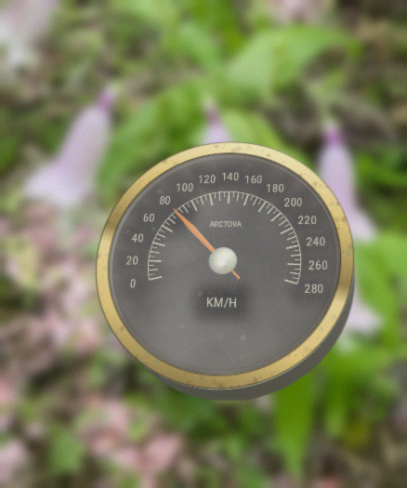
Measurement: 80,km/h
